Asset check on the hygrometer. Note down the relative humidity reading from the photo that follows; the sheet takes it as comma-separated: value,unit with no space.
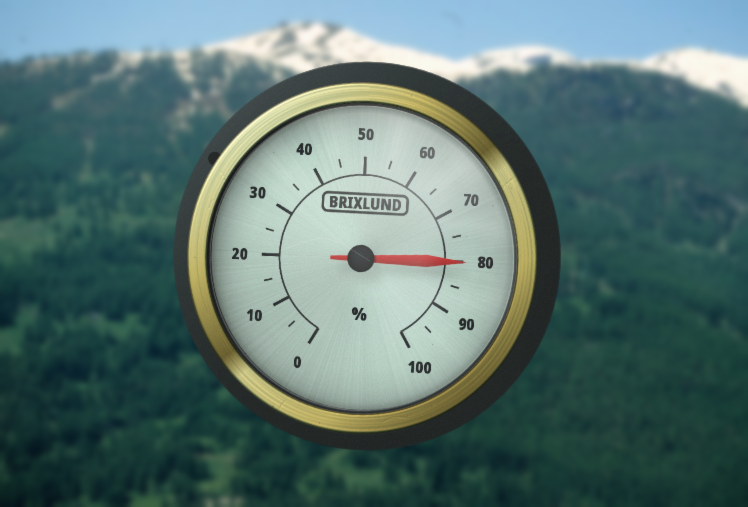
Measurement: 80,%
